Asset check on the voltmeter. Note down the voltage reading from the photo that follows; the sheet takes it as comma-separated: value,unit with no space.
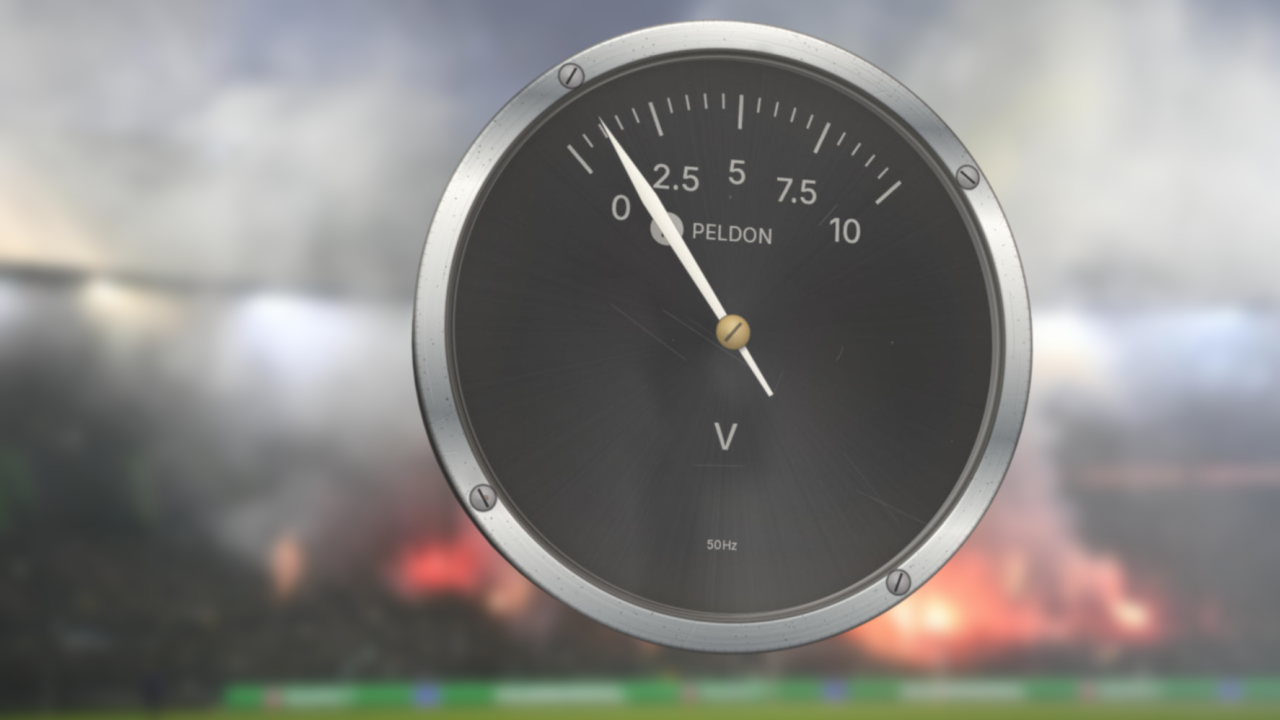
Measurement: 1,V
